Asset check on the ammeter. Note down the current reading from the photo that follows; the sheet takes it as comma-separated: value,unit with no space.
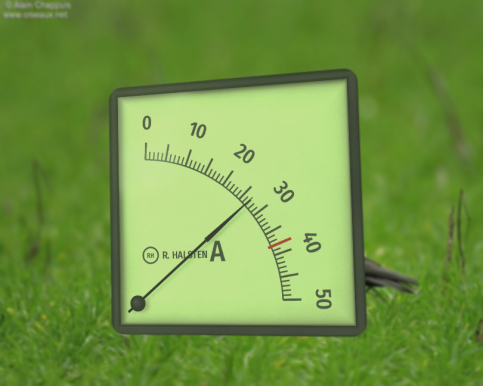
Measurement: 27,A
